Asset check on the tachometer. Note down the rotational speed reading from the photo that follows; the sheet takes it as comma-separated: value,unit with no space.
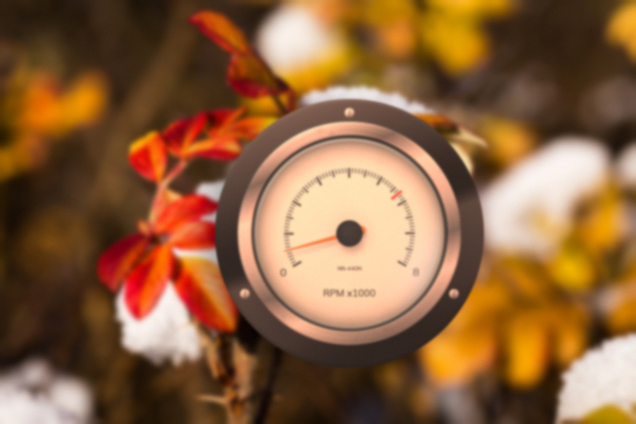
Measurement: 500,rpm
